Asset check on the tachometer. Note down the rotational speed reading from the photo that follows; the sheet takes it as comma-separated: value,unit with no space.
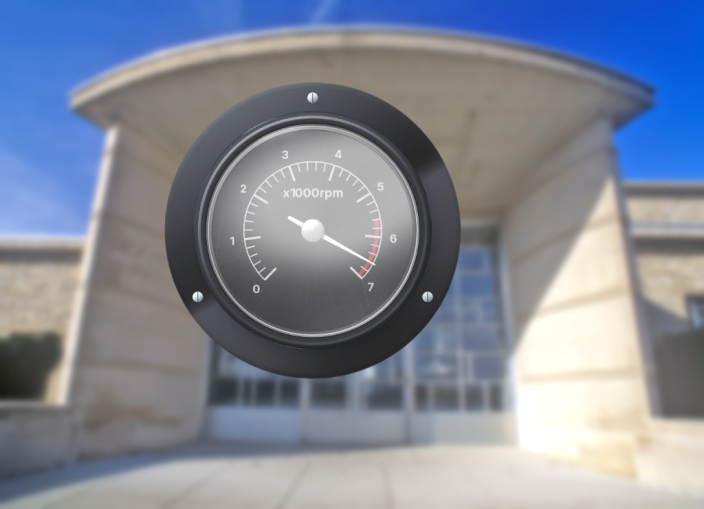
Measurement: 6600,rpm
